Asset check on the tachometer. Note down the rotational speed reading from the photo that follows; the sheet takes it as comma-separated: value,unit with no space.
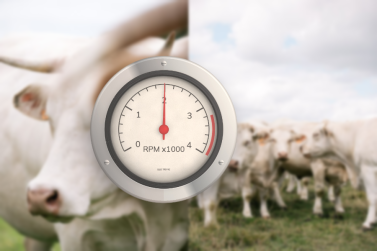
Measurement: 2000,rpm
